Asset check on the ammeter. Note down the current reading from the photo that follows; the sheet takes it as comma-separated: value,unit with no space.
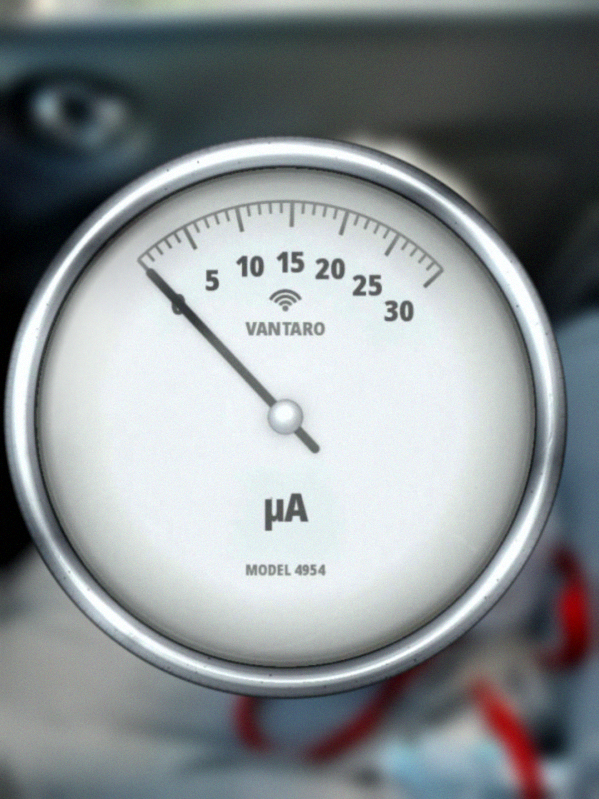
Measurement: 0,µA
